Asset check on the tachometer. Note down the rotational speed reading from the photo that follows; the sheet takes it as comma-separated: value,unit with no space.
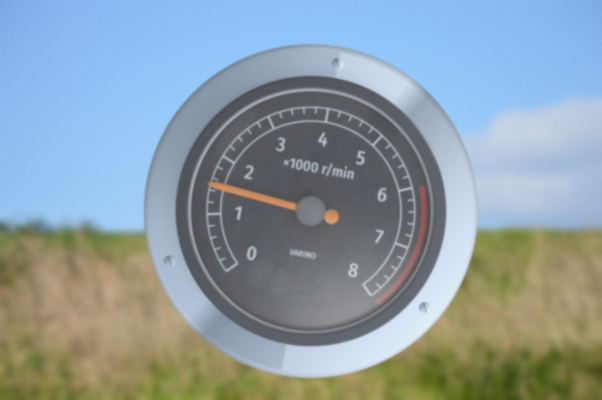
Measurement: 1500,rpm
